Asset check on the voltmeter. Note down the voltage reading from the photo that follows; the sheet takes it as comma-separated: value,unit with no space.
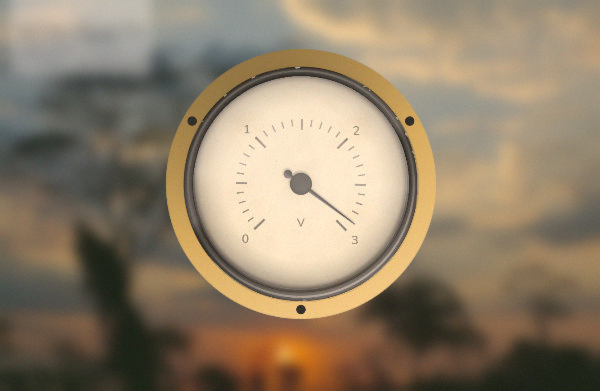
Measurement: 2.9,V
